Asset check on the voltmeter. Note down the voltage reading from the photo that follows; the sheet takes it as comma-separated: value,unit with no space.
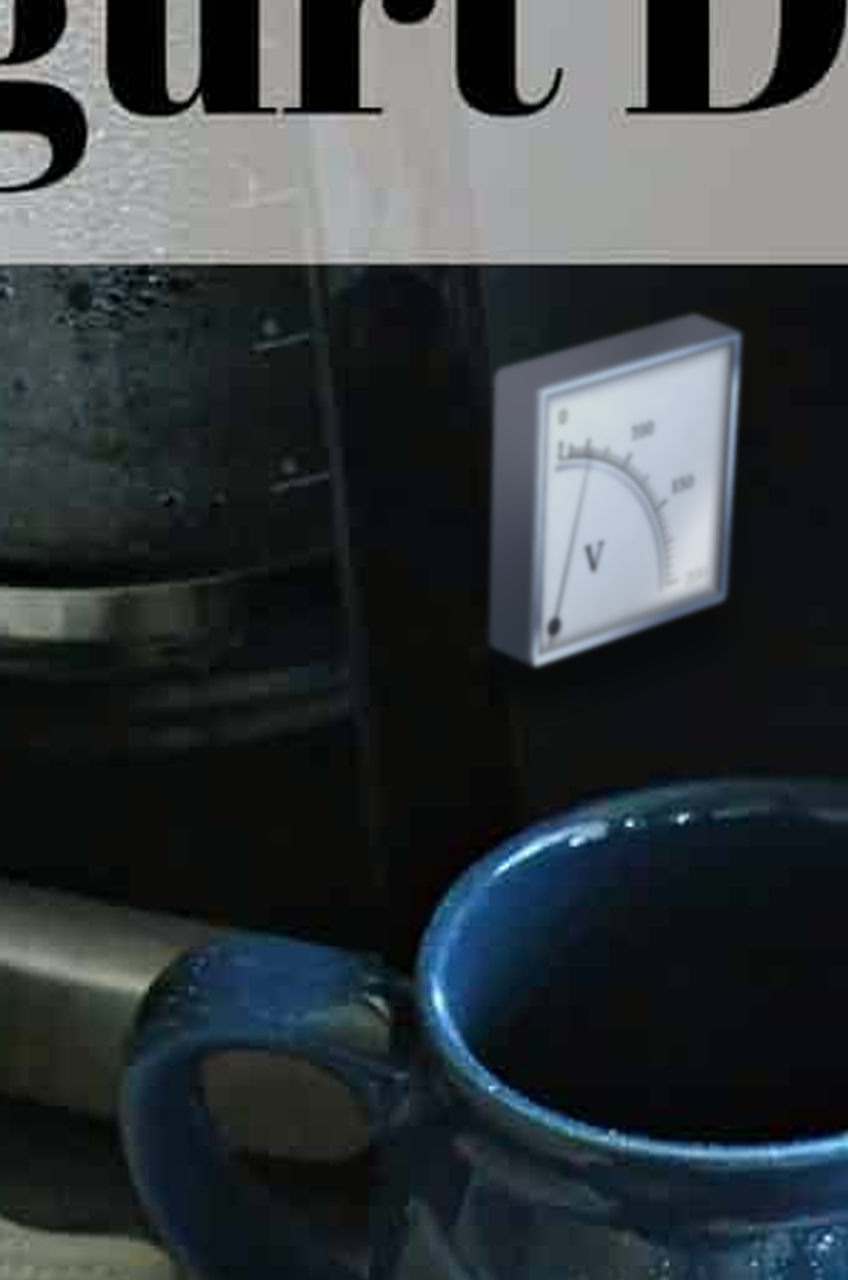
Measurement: 50,V
